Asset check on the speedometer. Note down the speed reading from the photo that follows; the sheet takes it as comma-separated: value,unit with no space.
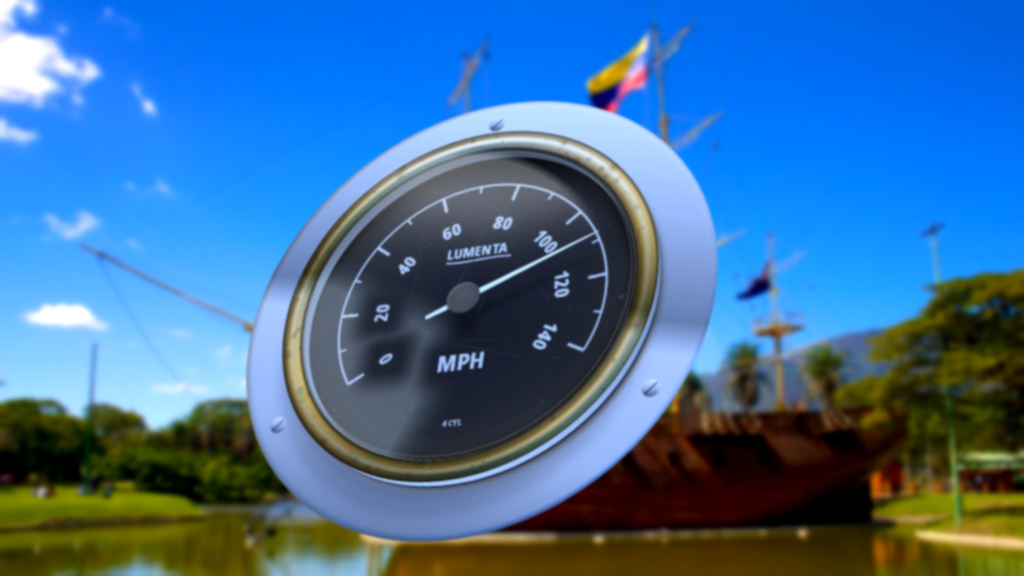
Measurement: 110,mph
